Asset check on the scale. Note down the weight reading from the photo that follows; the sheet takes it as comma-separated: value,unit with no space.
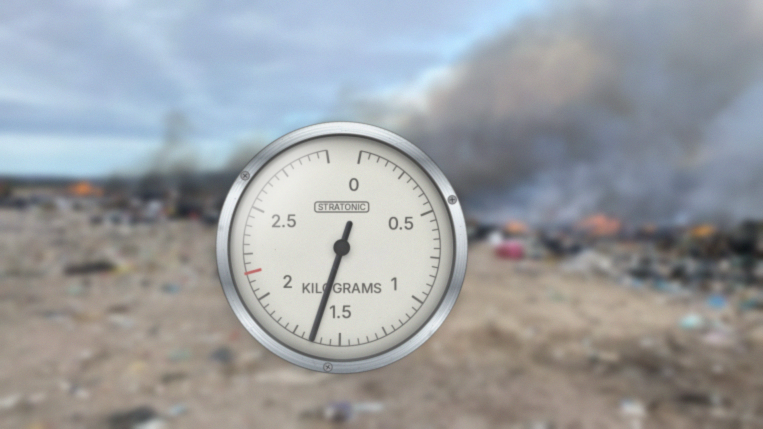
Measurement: 1.65,kg
